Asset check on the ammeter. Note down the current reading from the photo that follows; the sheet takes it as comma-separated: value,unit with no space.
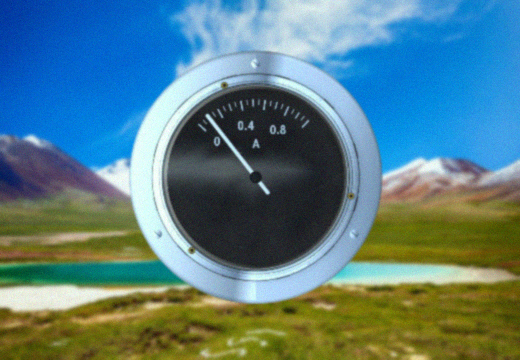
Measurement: 0.1,A
